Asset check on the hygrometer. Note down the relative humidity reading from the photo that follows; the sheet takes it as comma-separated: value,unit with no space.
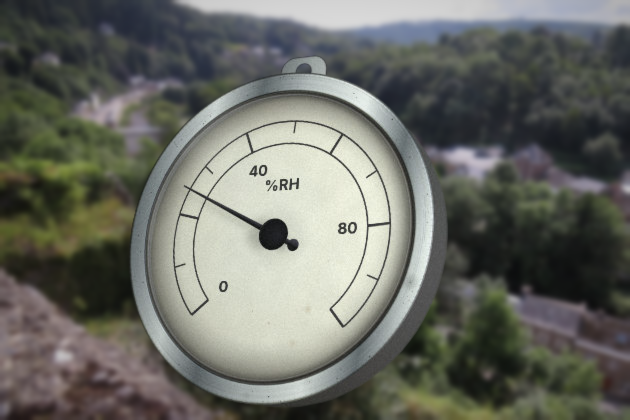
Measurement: 25,%
